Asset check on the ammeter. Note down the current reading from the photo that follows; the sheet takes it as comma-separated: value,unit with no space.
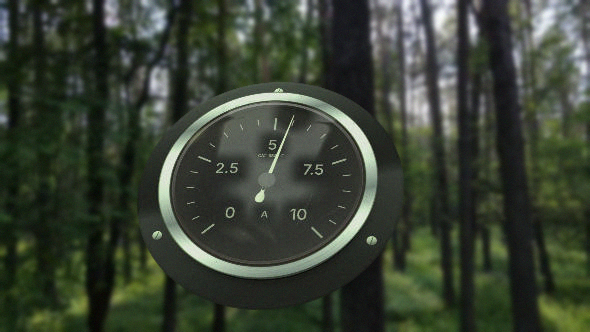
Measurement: 5.5,A
